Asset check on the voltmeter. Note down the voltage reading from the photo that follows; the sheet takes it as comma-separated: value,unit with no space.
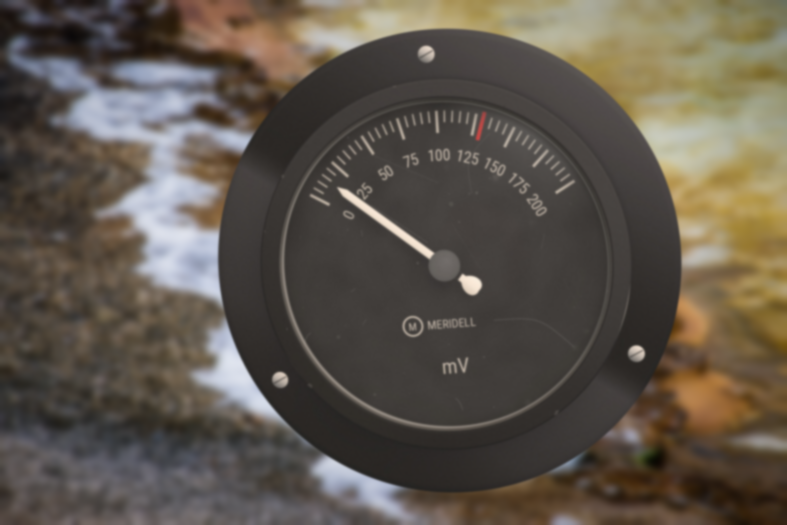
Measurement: 15,mV
